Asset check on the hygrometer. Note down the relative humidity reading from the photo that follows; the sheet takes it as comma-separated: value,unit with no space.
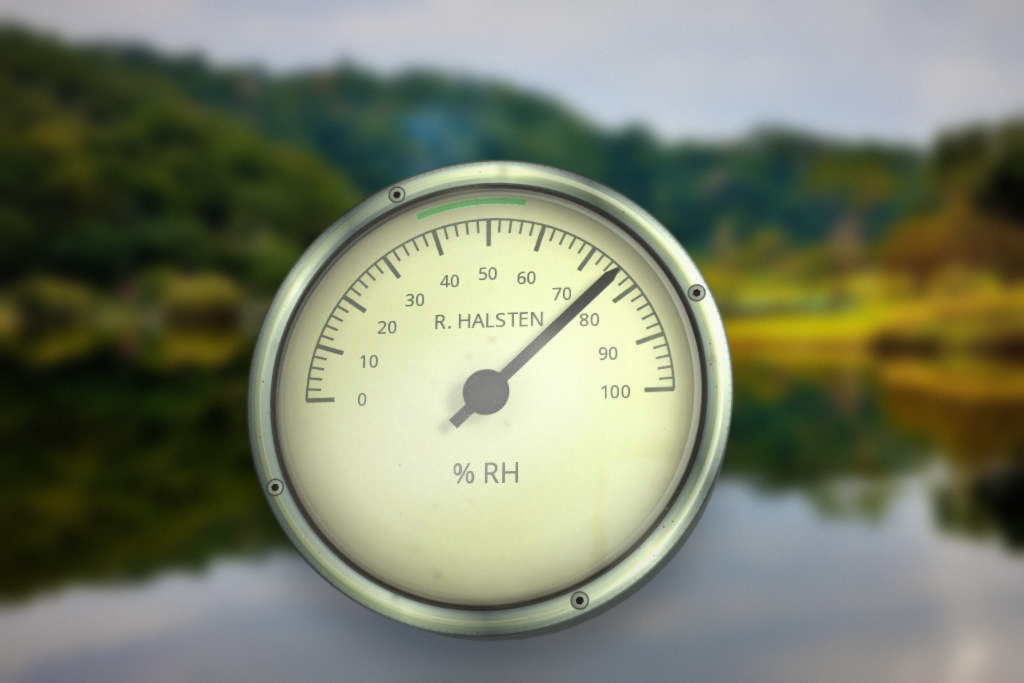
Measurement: 76,%
